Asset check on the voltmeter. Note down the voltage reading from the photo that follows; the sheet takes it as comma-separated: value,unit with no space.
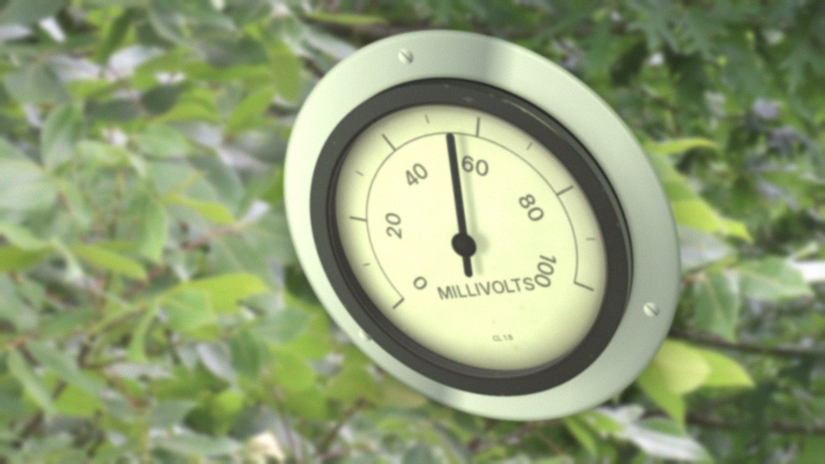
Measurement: 55,mV
